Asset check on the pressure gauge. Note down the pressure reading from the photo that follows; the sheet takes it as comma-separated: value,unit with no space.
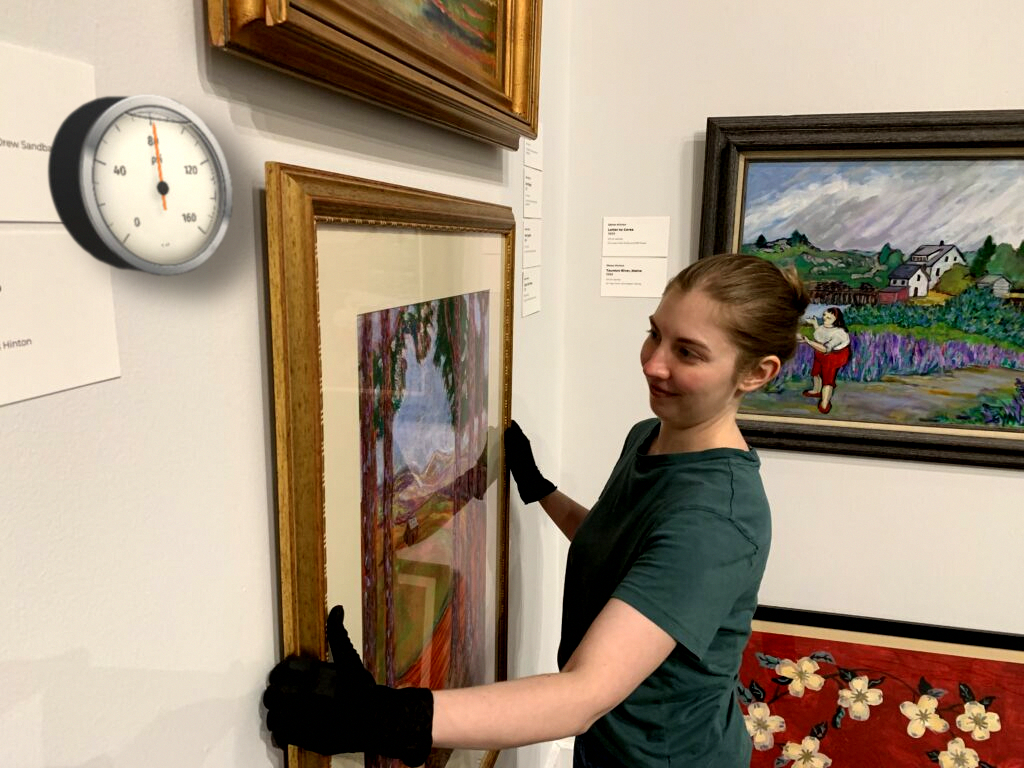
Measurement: 80,psi
